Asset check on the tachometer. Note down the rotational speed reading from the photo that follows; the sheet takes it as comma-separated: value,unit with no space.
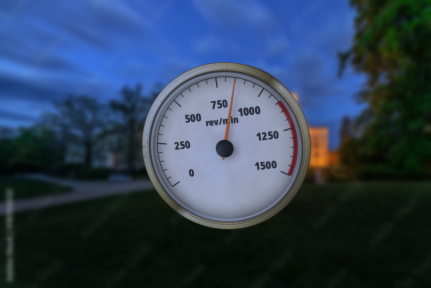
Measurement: 850,rpm
